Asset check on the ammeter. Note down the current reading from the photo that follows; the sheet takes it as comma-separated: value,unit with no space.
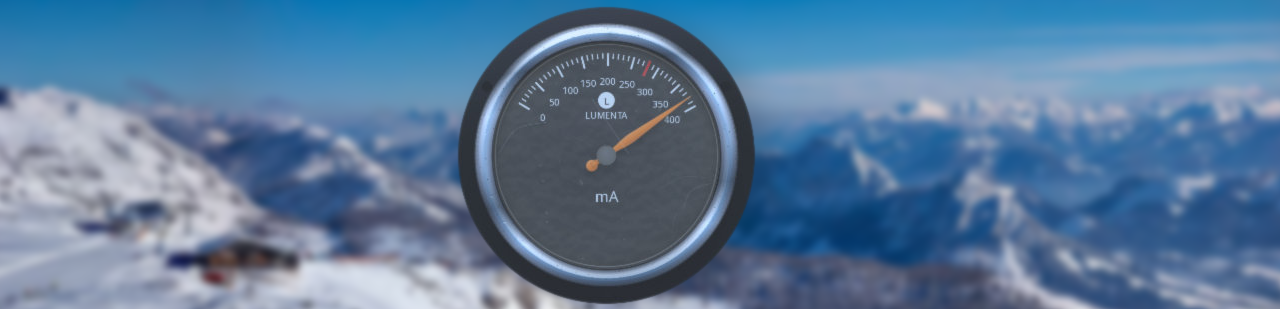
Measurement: 380,mA
